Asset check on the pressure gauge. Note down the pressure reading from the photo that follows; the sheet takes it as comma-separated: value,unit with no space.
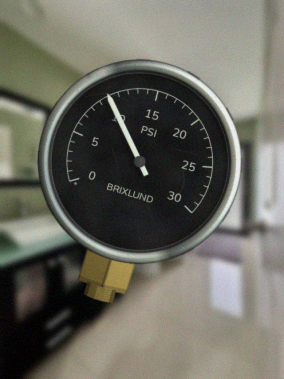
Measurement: 10,psi
